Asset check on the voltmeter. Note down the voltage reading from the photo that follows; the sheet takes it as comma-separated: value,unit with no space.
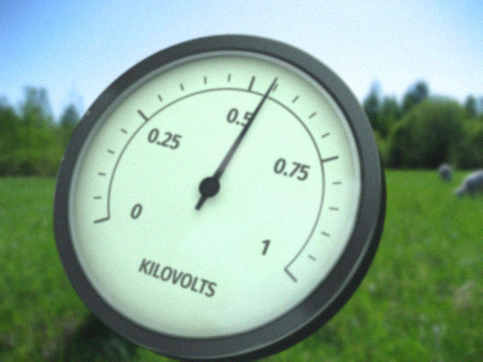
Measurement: 0.55,kV
